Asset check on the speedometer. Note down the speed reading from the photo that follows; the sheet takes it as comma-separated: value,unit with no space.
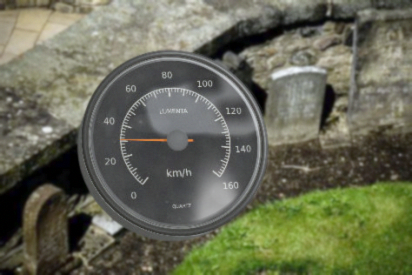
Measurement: 30,km/h
